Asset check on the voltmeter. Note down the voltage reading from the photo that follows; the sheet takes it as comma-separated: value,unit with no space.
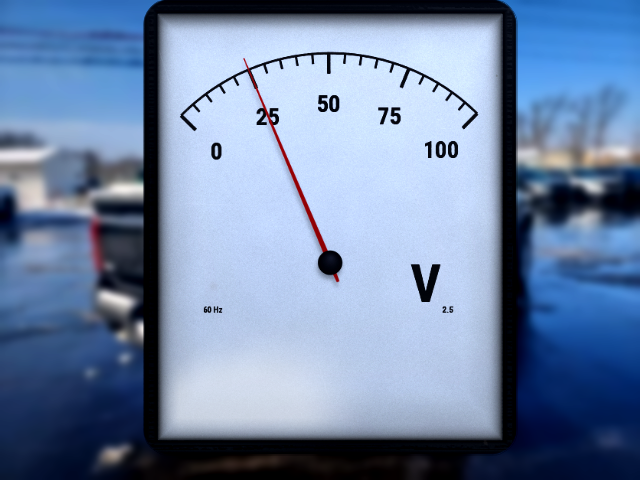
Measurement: 25,V
